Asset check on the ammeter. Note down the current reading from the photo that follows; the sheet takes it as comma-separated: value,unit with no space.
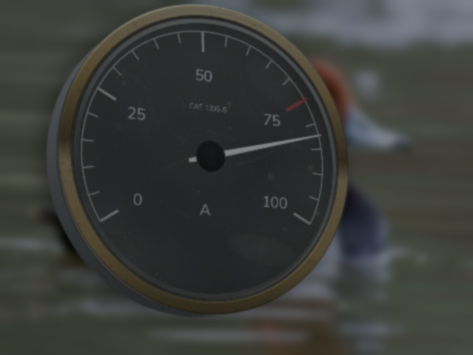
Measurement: 82.5,A
